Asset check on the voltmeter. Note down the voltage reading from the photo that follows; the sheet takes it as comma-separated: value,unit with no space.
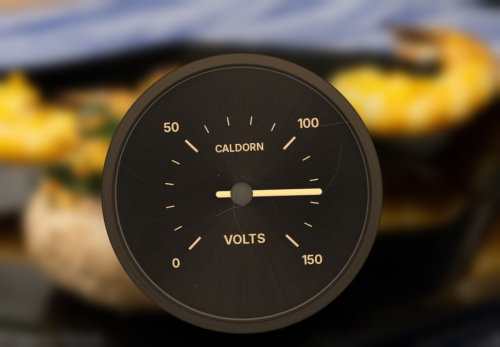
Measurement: 125,V
